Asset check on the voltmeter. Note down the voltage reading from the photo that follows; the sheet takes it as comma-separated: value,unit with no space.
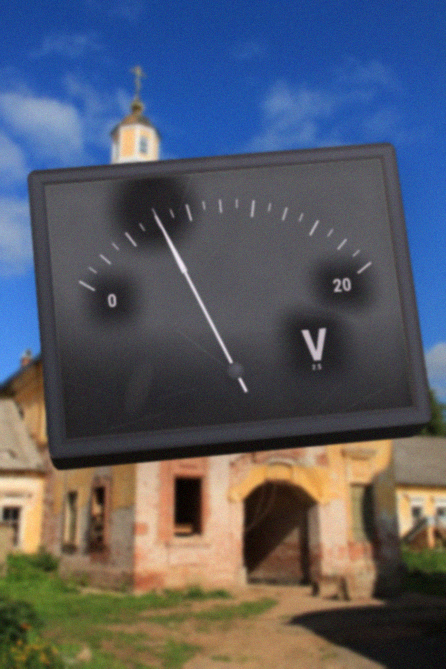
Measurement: 6,V
